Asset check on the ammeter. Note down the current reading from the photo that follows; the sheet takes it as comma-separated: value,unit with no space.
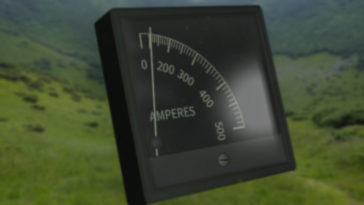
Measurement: 100,A
